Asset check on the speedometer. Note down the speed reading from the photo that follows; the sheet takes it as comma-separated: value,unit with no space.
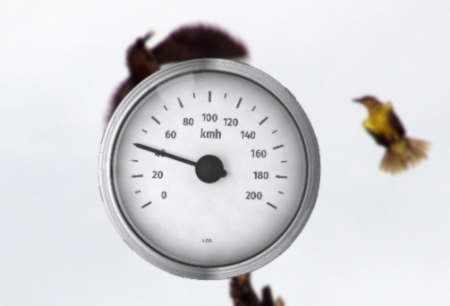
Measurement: 40,km/h
